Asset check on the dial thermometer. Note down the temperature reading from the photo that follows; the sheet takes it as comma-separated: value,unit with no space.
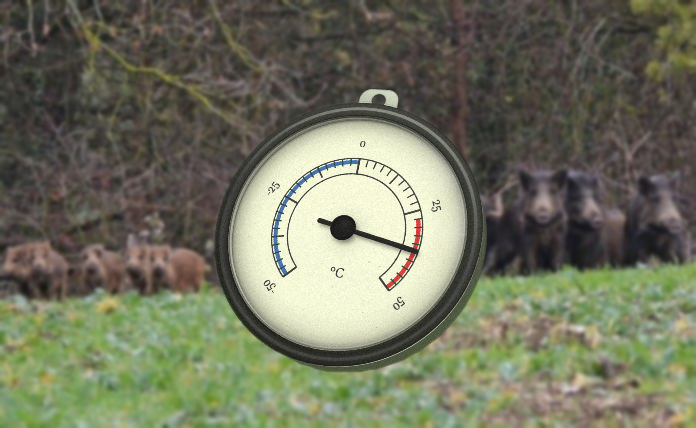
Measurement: 37.5,°C
